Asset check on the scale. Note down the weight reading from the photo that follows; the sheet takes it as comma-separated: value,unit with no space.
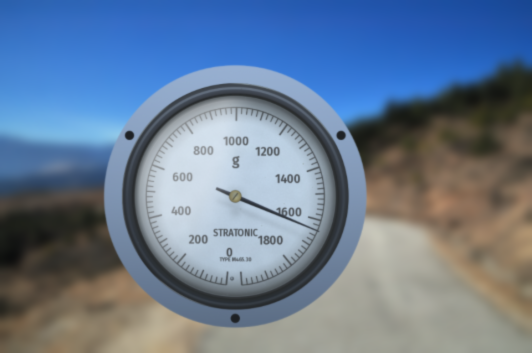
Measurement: 1640,g
